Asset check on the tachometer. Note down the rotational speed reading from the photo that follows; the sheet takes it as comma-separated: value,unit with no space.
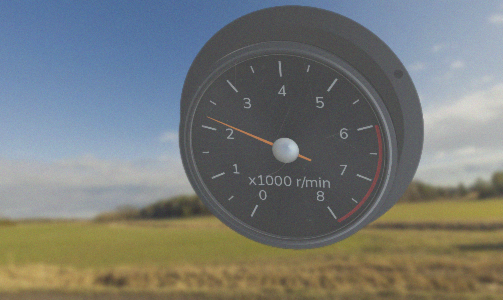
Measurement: 2250,rpm
